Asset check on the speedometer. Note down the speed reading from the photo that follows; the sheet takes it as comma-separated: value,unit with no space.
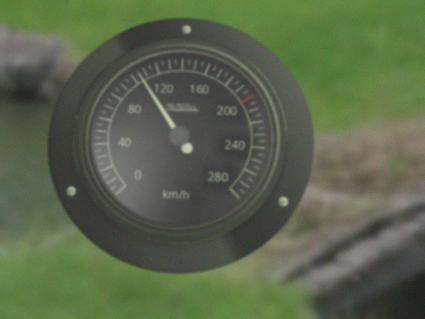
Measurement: 105,km/h
